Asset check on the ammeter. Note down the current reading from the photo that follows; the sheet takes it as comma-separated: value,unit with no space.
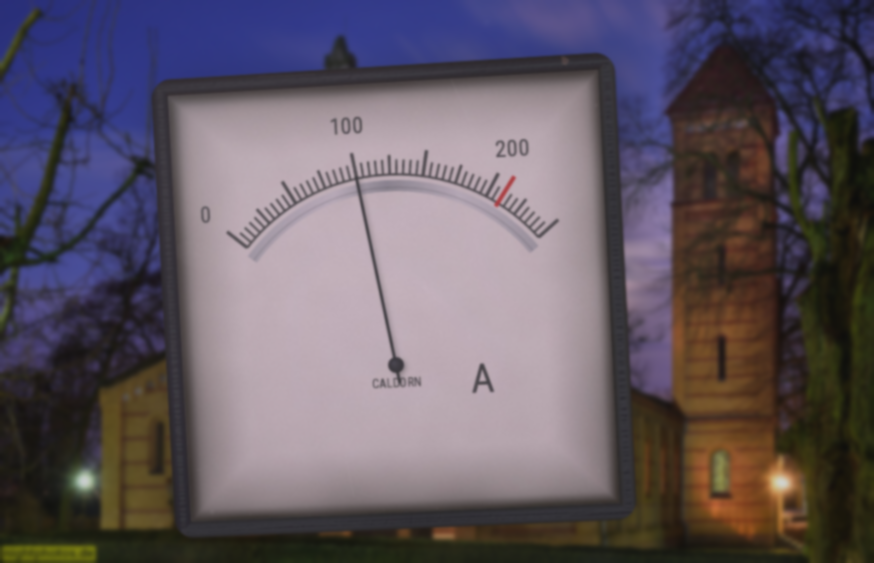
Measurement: 100,A
